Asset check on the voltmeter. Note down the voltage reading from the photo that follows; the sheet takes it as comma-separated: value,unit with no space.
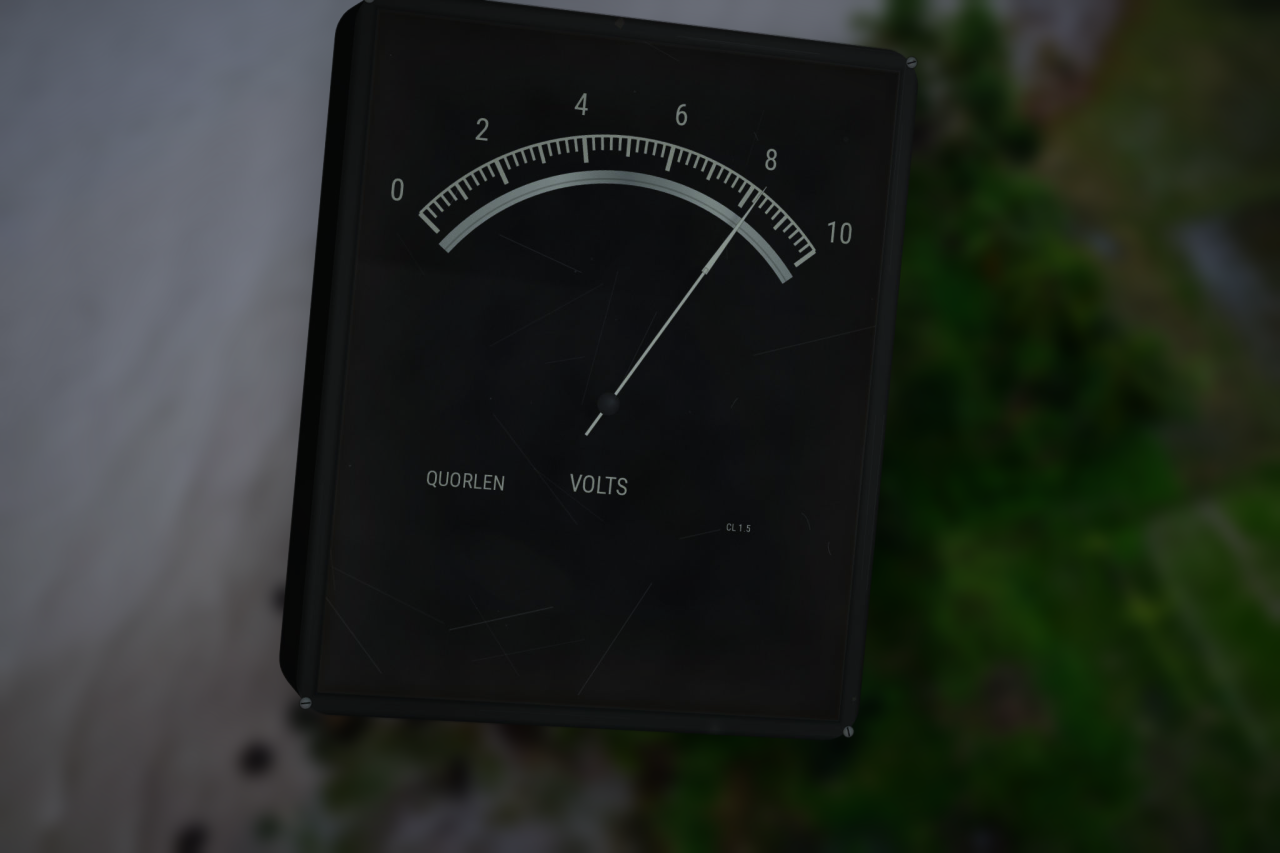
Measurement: 8.2,V
